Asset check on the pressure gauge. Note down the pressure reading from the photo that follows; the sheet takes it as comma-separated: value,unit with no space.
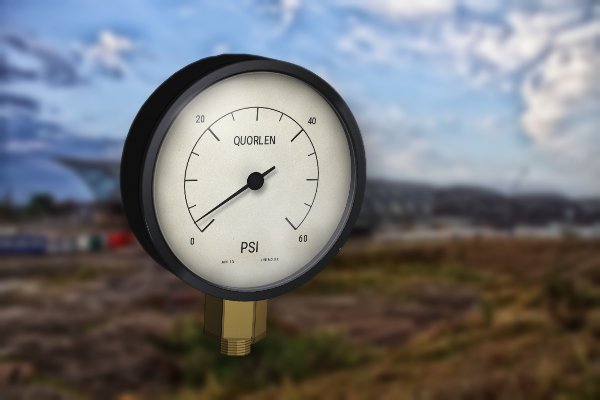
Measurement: 2.5,psi
